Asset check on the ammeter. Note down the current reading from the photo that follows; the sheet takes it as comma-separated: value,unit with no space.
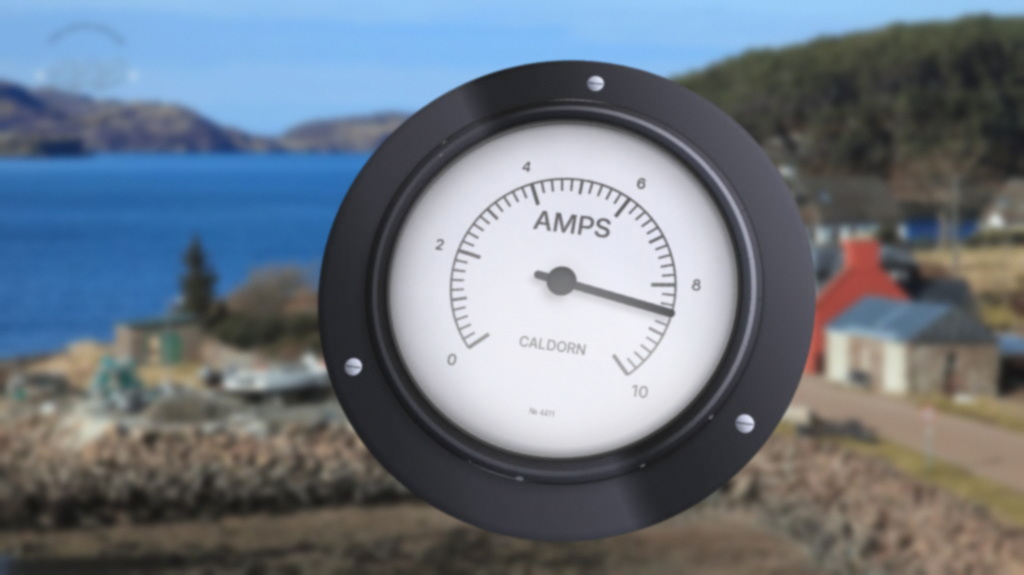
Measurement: 8.6,A
